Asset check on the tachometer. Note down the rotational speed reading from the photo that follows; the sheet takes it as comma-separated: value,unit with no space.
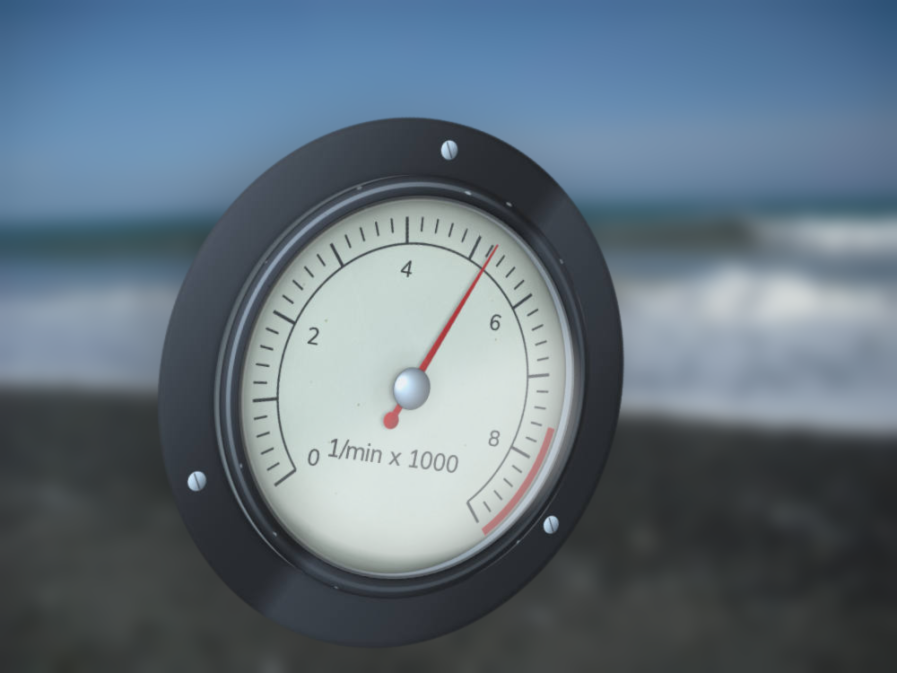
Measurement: 5200,rpm
